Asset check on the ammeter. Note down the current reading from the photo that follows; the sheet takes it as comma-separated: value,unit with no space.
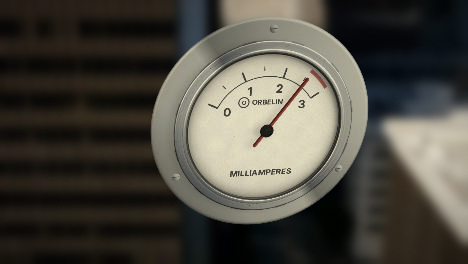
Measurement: 2.5,mA
